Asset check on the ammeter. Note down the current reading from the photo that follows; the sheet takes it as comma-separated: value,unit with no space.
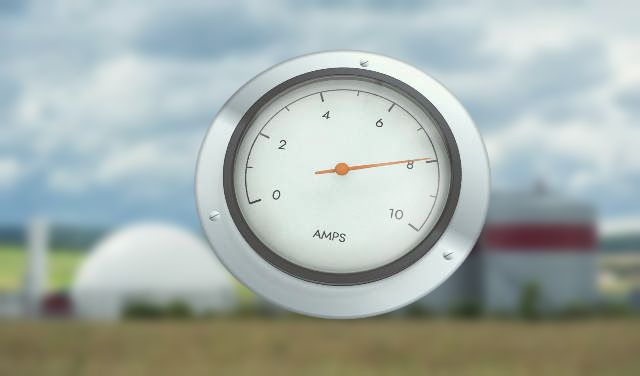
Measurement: 8,A
